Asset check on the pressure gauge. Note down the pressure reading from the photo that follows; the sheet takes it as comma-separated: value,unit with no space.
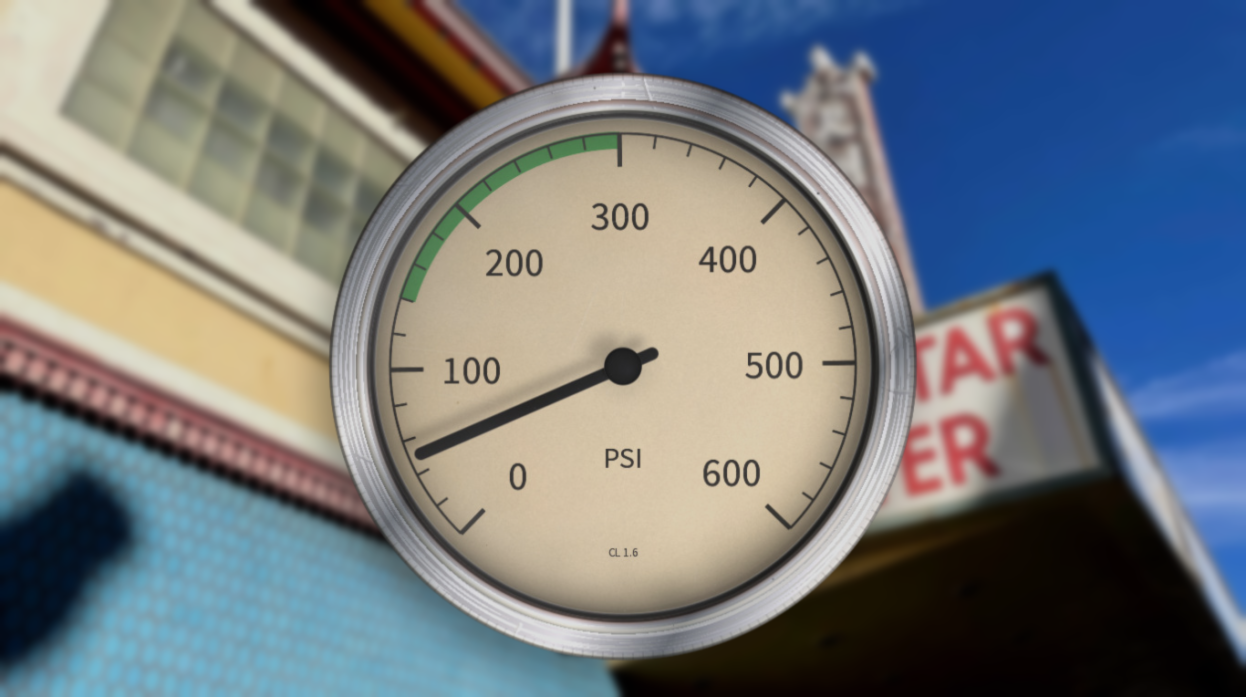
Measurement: 50,psi
